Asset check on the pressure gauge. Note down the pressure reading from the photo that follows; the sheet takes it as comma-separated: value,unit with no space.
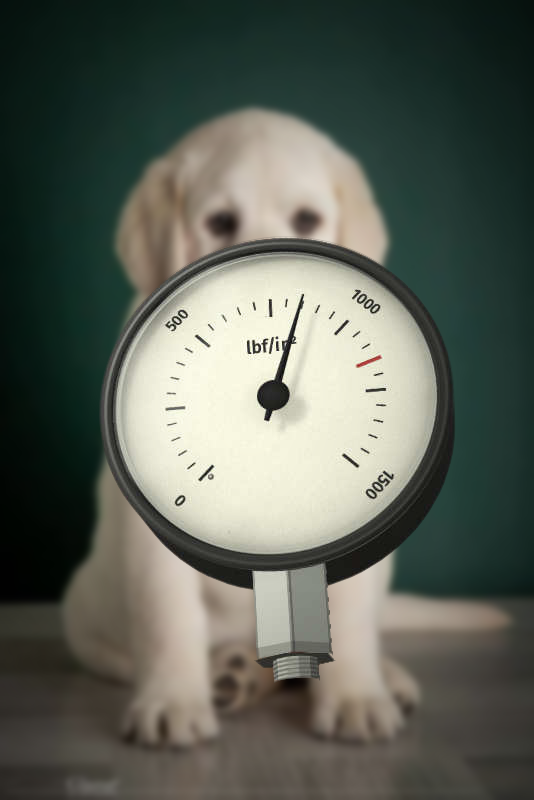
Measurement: 850,psi
